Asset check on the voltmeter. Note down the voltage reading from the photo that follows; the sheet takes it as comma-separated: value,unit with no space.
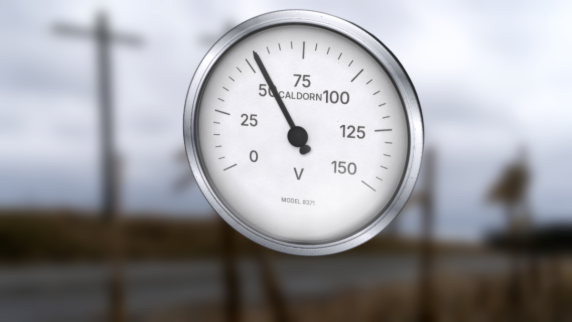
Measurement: 55,V
